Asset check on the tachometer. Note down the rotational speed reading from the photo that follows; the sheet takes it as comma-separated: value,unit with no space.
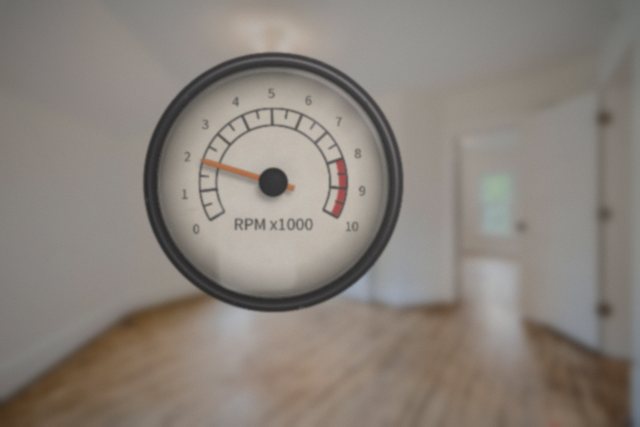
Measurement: 2000,rpm
